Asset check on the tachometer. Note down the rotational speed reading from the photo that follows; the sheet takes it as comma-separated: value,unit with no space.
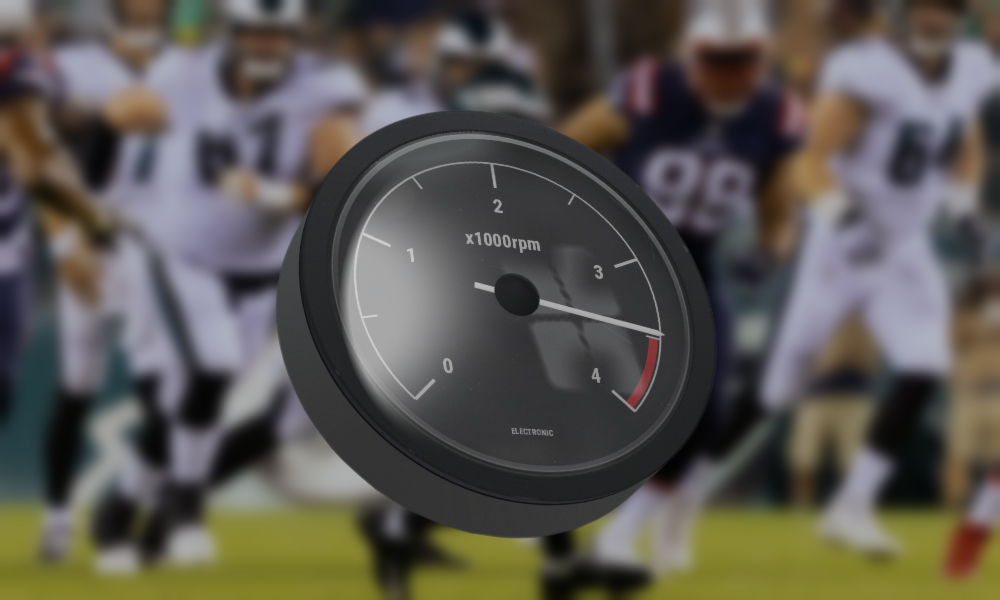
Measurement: 3500,rpm
